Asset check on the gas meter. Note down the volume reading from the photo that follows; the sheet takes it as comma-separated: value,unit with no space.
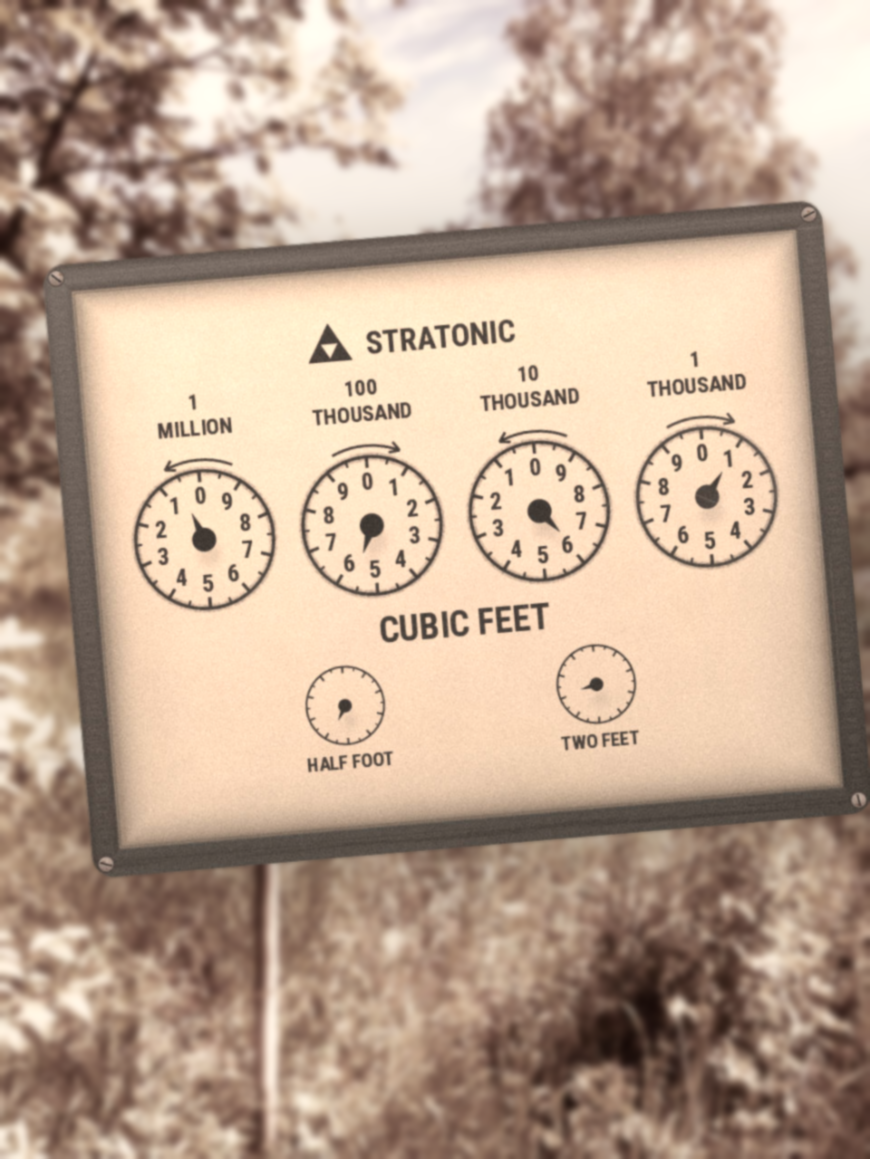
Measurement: 56100,ft³
